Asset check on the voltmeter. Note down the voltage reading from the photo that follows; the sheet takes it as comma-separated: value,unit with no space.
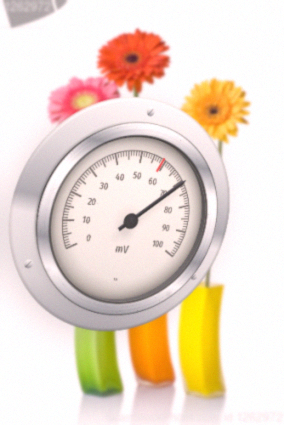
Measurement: 70,mV
